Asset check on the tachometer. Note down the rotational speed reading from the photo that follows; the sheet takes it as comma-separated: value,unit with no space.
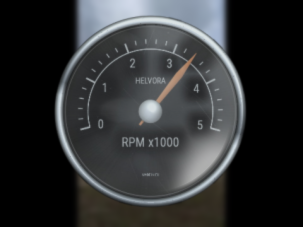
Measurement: 3400,rpm
